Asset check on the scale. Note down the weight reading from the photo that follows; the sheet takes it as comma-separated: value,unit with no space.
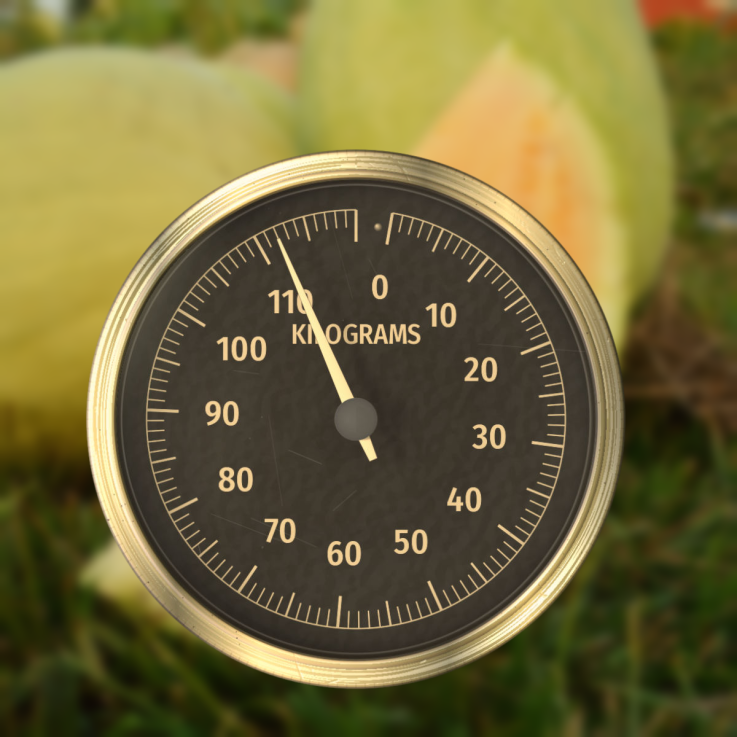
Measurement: 112,kg
